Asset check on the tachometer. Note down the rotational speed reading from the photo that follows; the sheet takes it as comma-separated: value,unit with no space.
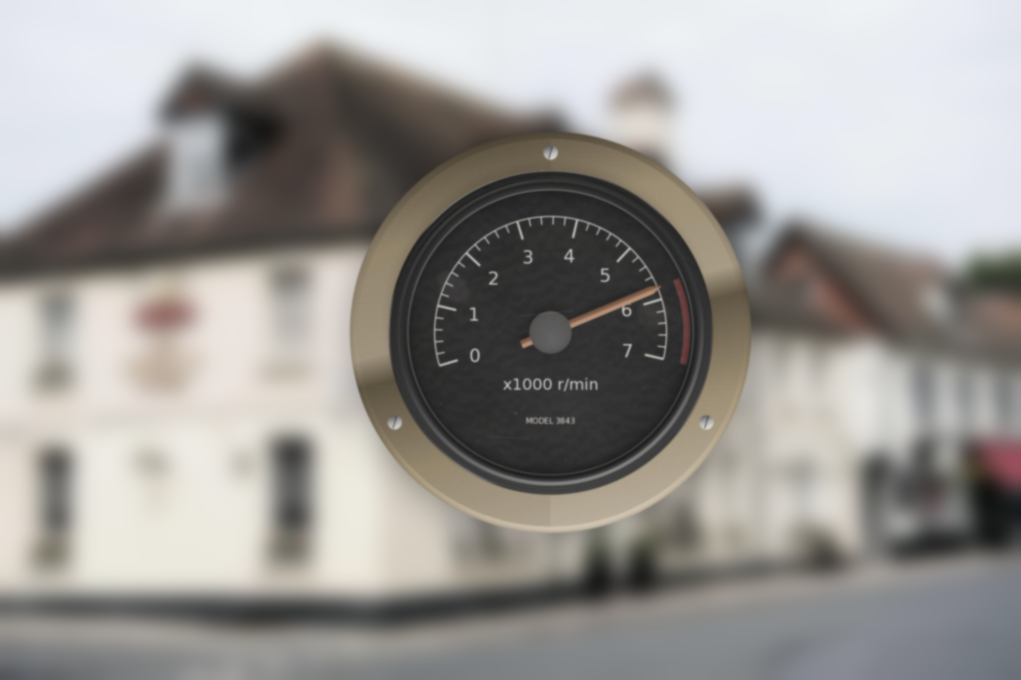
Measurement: 5800,rpm
